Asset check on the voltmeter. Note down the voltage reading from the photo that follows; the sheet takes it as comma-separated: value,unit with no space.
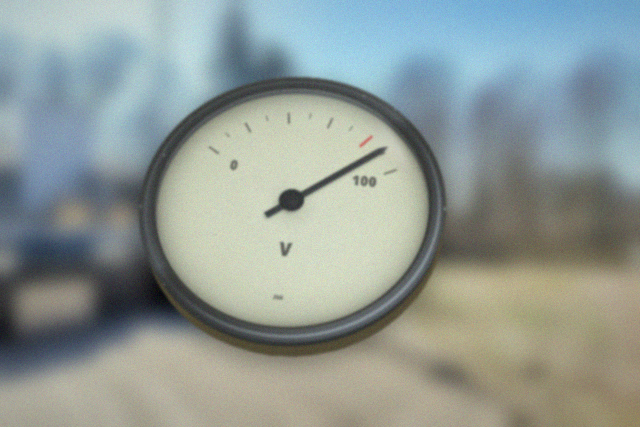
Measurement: 90,V
